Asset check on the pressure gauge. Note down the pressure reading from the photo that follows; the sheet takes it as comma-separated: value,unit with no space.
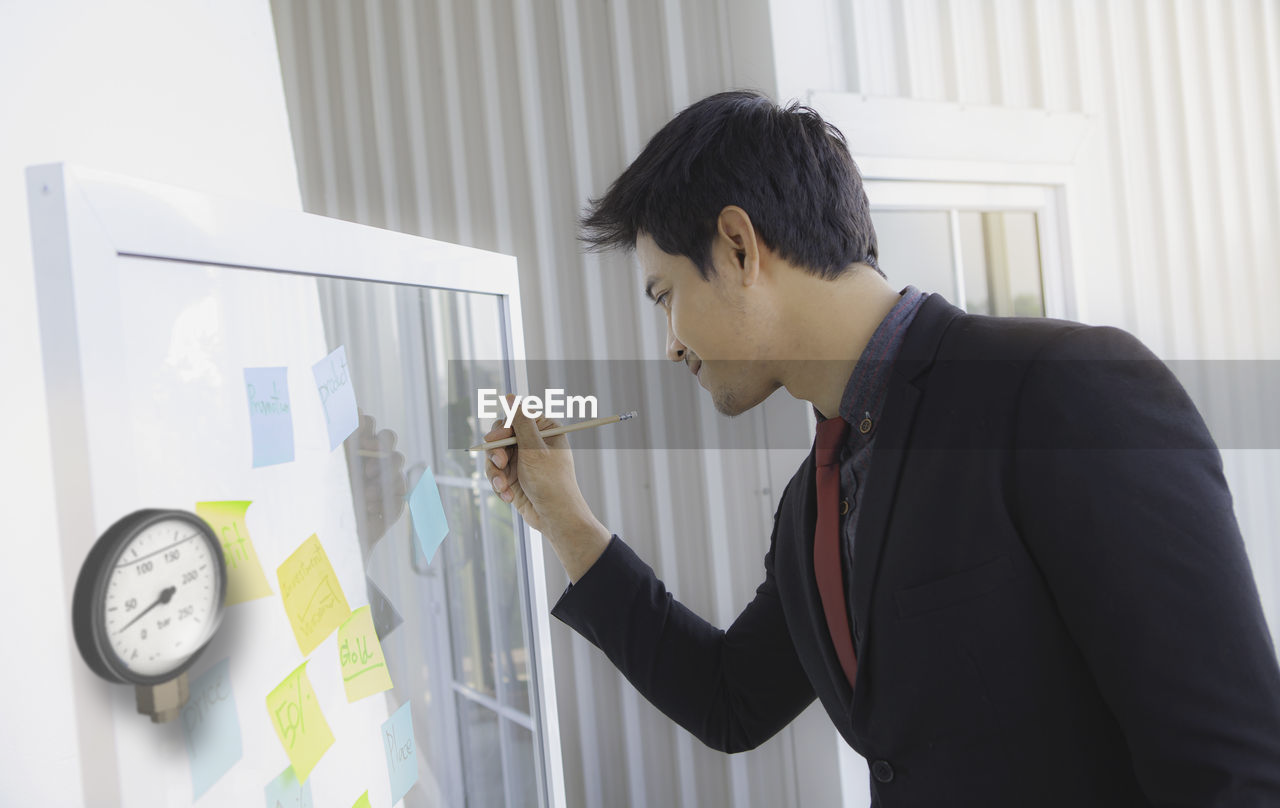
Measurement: 30,bar
